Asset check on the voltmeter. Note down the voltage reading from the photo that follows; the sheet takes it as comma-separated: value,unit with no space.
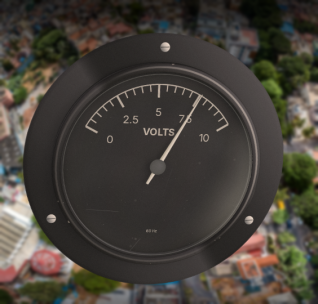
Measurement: 7.5,V
